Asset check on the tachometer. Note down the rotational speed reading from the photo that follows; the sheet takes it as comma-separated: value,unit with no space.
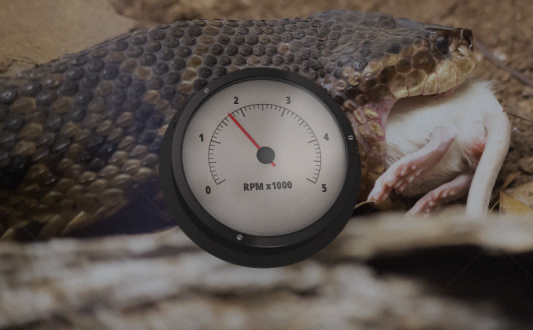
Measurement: 1700,rpm
